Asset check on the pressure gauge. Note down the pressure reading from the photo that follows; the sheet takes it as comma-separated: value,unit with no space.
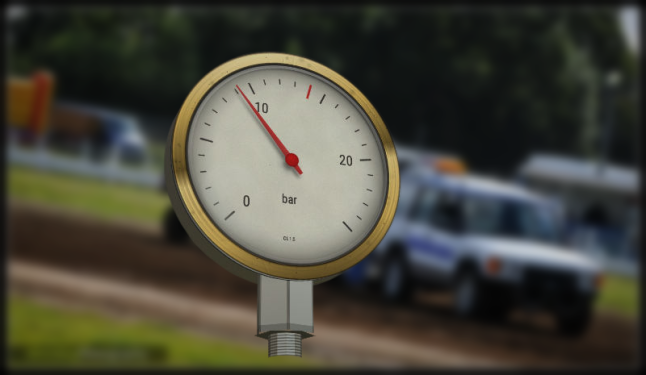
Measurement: 9,bar
